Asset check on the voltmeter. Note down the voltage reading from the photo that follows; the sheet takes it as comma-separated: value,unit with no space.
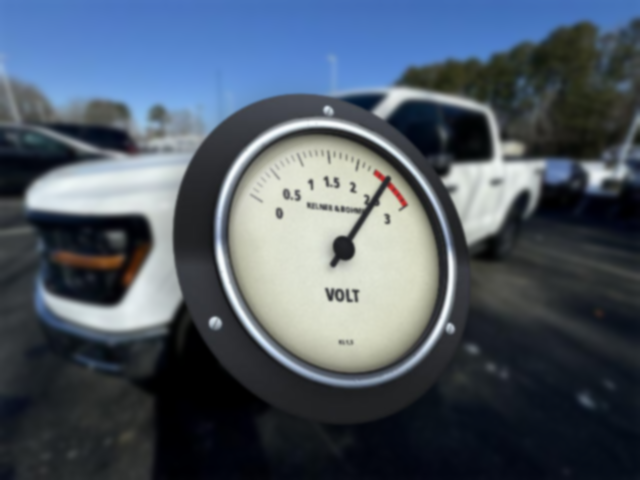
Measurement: 2.5,V
